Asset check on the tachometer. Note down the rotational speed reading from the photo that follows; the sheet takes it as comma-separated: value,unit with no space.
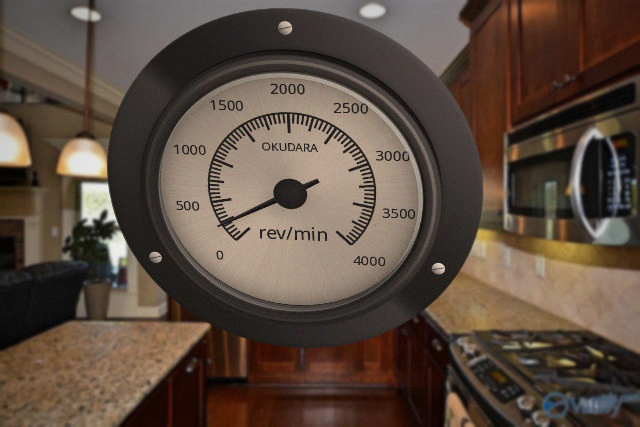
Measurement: 250,rpm
